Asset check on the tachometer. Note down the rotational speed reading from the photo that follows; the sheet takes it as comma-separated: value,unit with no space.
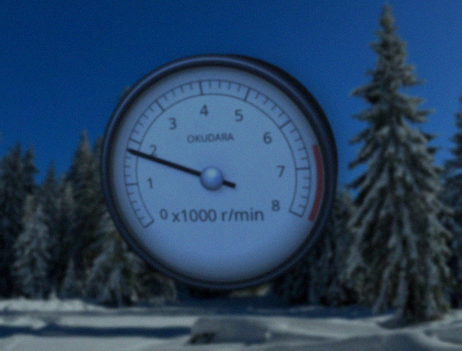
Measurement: 1800,rpm
